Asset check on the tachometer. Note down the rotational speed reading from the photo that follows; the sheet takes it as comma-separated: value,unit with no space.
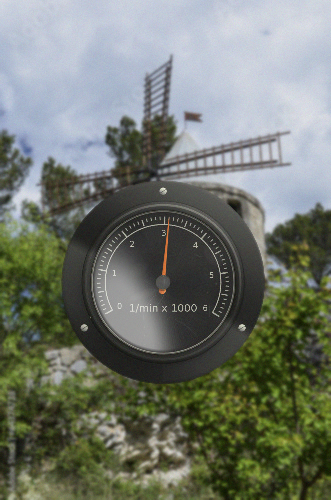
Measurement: 3100,rpm
